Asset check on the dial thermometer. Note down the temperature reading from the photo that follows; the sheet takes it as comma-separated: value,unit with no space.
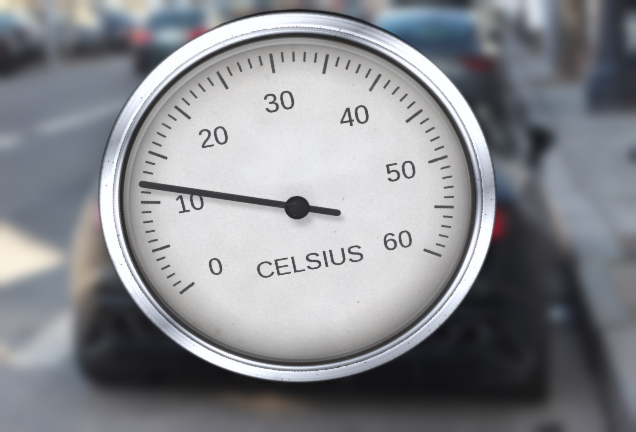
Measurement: 12,°C
